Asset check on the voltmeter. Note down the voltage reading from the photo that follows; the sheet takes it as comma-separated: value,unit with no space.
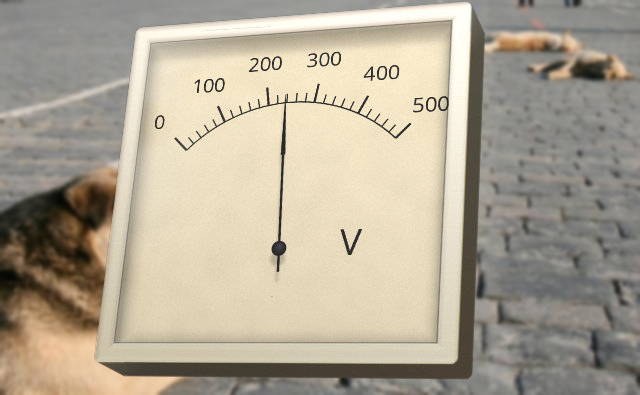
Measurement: 240,V
